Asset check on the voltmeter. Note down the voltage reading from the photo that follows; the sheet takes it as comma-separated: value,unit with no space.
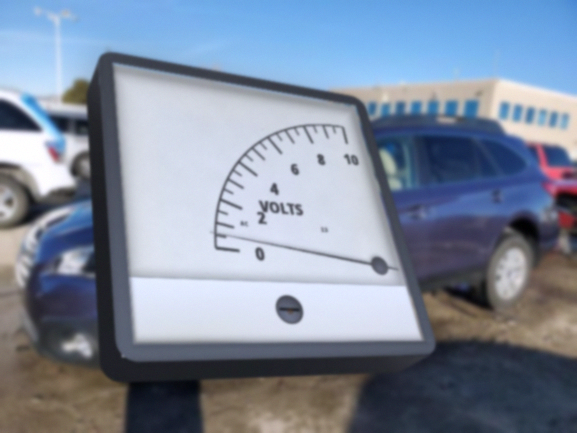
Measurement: 0.5,V
